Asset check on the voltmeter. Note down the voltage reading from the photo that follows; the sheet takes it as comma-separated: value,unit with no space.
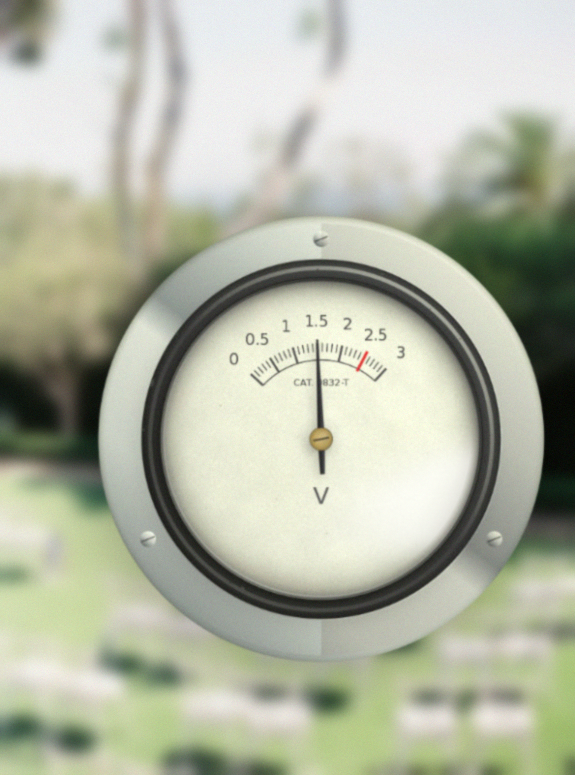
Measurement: 1.5,V
